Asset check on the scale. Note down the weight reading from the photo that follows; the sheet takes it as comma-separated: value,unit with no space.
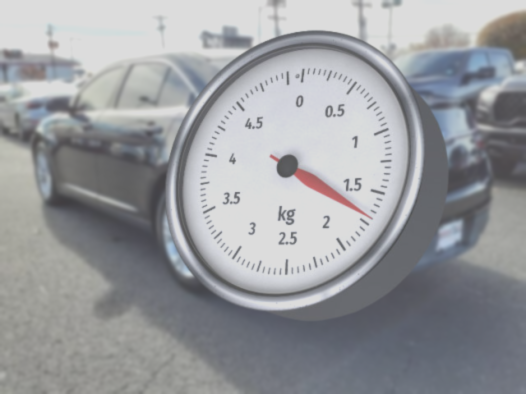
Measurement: 1.7,kg
